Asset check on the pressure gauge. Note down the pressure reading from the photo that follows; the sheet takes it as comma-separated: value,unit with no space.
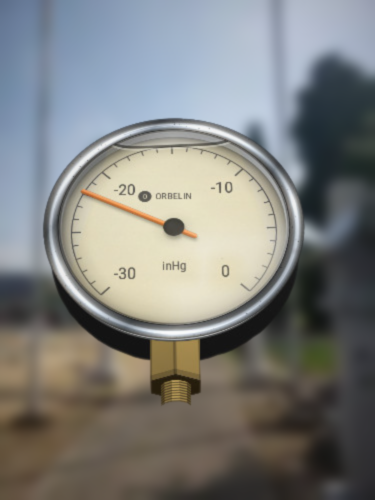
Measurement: -22,inHg
